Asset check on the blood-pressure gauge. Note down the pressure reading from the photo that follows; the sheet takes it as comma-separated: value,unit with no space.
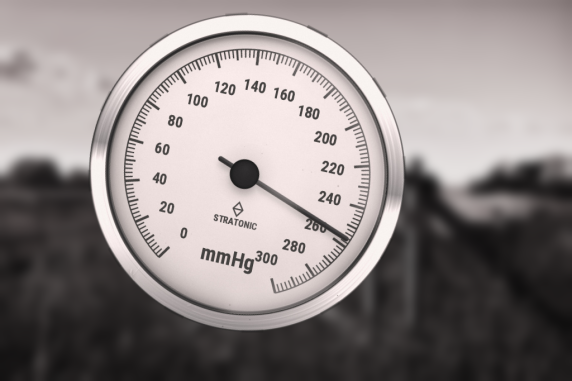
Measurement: 256,mmHg
